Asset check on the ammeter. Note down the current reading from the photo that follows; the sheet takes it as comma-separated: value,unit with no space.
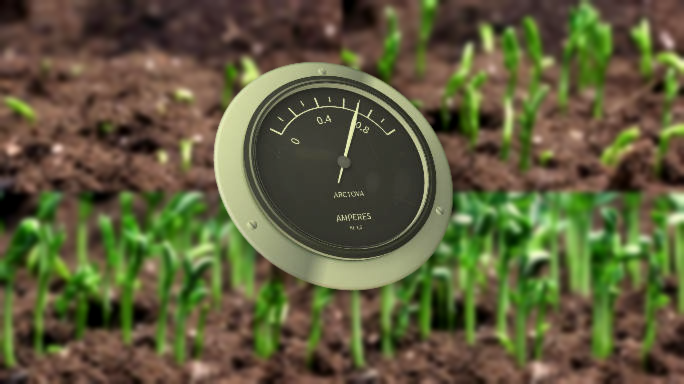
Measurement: 0.7,A
